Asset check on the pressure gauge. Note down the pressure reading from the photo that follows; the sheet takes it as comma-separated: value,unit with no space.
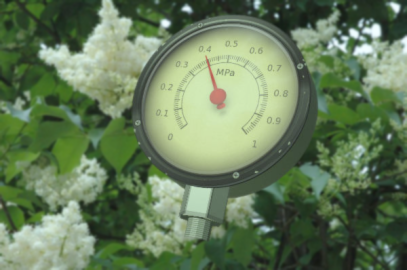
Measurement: 0.4,MPa
